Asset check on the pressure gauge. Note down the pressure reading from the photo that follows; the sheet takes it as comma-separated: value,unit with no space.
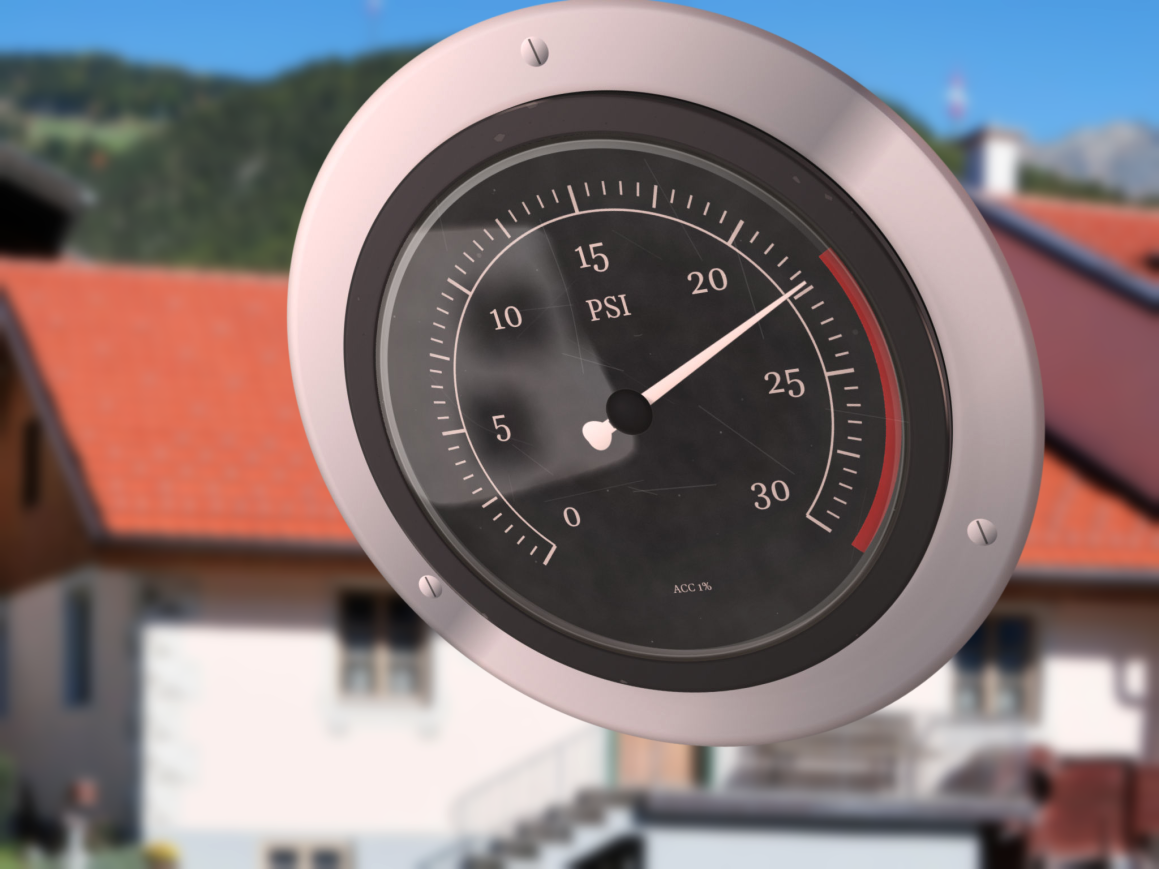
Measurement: 22.25,psi
